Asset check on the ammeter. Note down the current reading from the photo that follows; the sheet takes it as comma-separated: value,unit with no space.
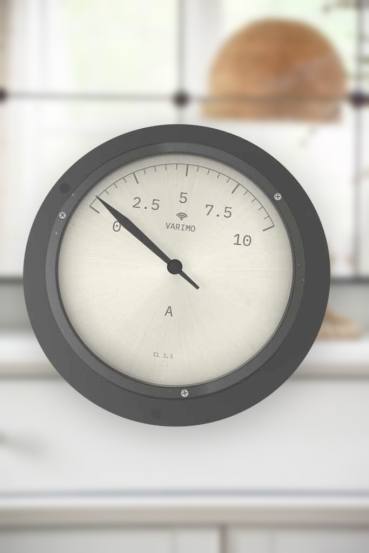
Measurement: 0.5,A
